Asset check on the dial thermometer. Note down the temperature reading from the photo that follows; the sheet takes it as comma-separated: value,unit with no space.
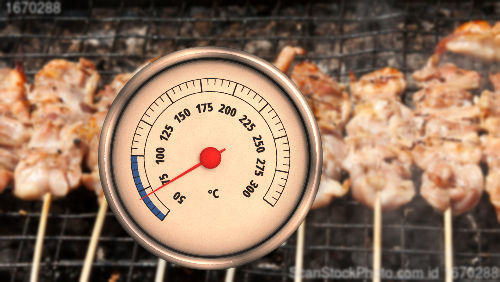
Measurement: 70,°C
